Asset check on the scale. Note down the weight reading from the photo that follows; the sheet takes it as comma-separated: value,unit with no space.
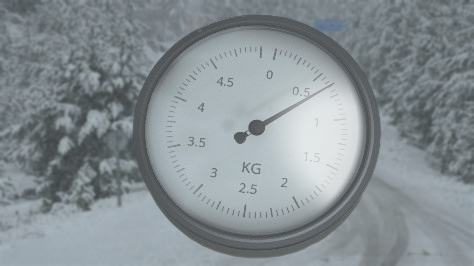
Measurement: 0.65,kg
